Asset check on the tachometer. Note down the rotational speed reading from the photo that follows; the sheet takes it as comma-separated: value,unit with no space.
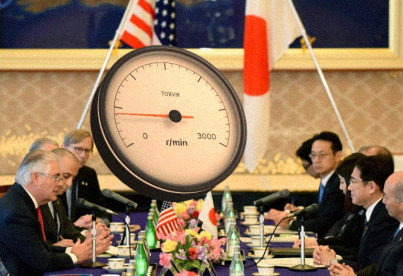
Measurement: 400,rpm
